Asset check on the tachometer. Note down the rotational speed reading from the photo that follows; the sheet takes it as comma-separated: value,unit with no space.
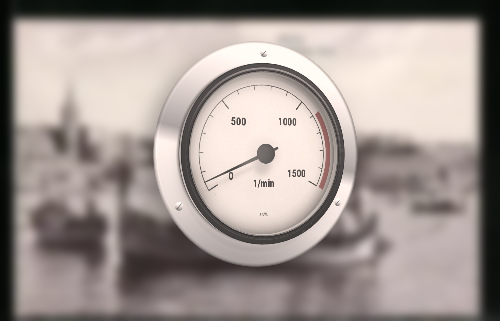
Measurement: 50,rpm
